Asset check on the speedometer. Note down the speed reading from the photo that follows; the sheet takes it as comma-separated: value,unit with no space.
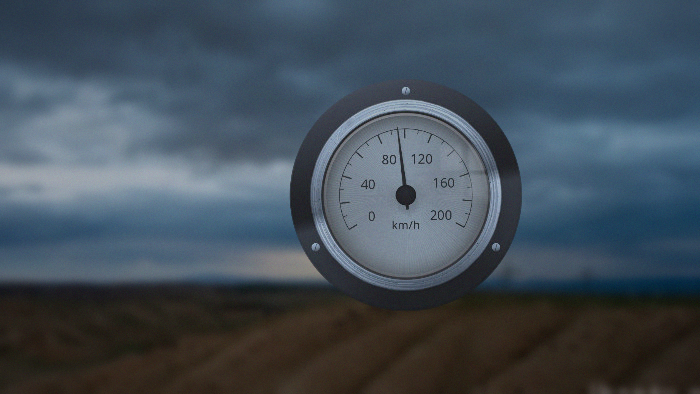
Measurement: 95,km/h
